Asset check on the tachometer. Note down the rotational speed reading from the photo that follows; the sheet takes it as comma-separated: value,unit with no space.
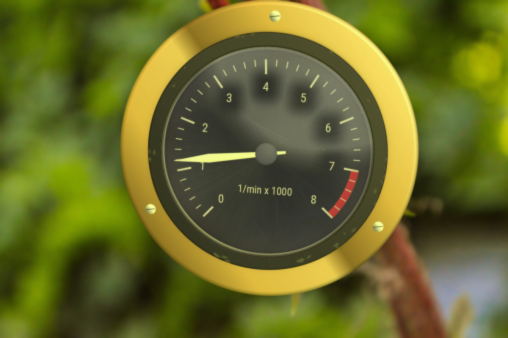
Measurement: 1200,rpm
